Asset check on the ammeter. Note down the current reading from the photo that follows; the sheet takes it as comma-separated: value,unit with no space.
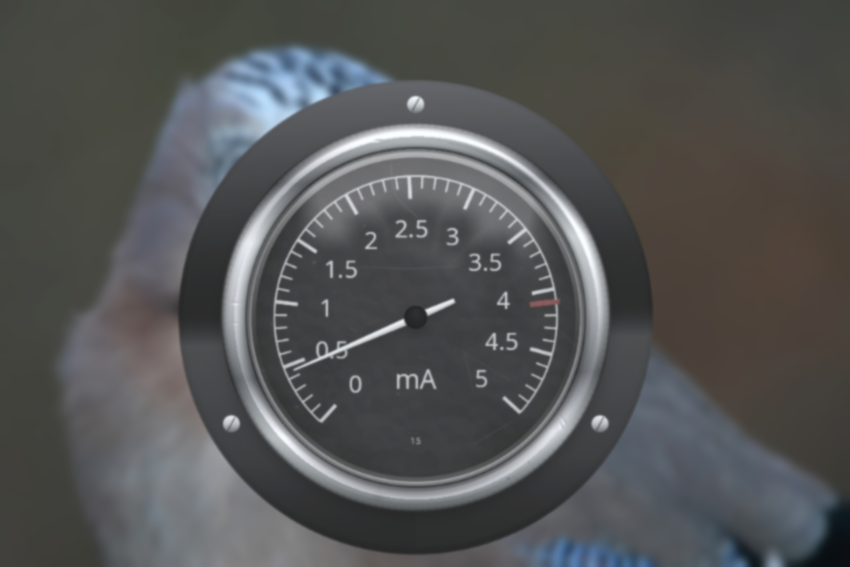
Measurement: 0.45,mA
